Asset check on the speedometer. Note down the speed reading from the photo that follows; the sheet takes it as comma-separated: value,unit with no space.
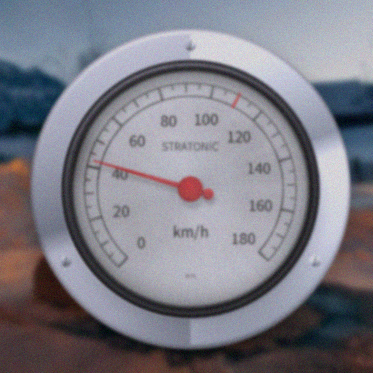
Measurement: 42.5,km/h
